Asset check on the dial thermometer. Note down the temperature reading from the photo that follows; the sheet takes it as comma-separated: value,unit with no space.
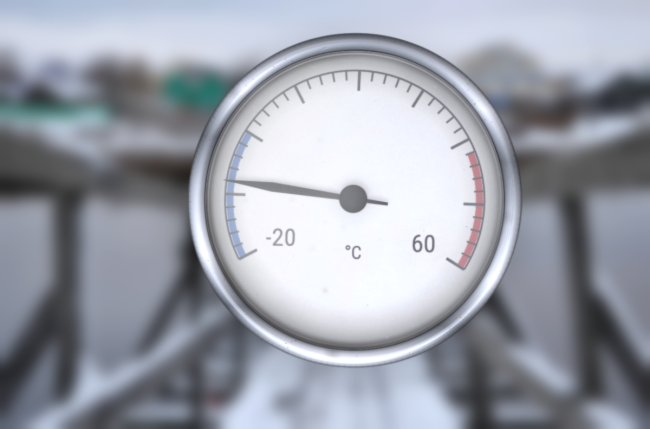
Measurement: -8,°C
